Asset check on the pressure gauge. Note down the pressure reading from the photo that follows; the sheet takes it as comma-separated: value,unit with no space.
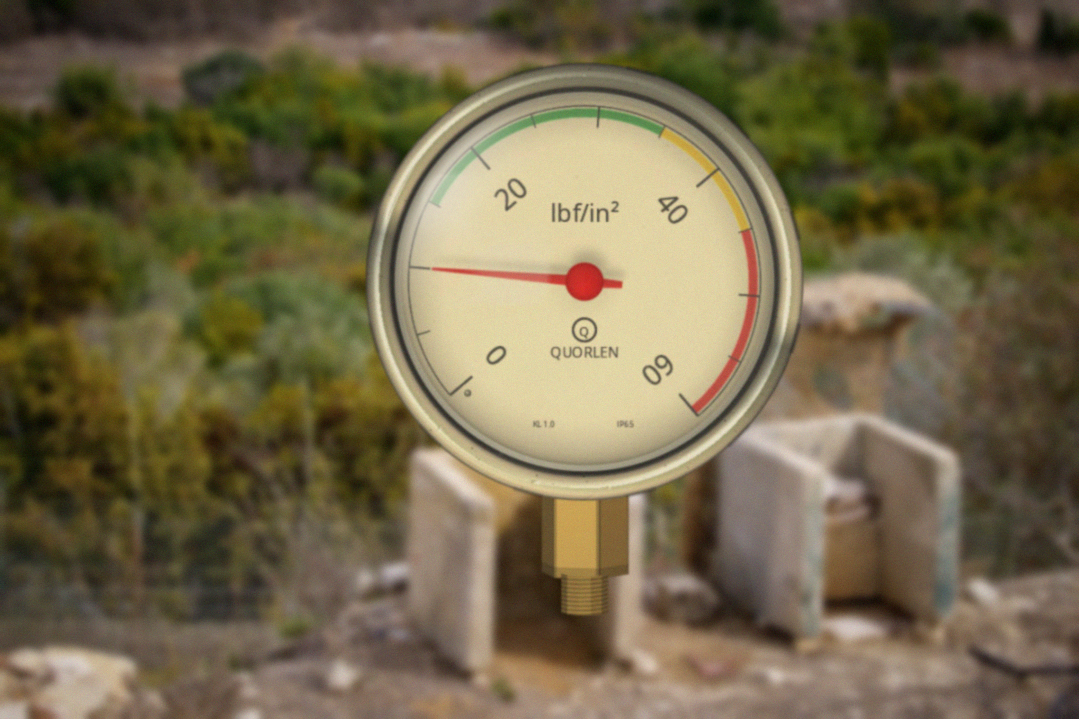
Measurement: 10,psi
